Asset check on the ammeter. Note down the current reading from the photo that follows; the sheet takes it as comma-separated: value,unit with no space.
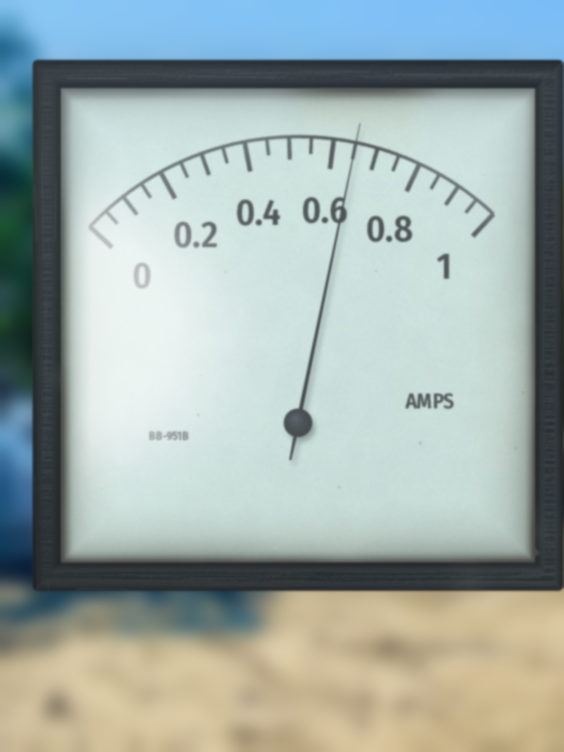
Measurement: 0.65,A
